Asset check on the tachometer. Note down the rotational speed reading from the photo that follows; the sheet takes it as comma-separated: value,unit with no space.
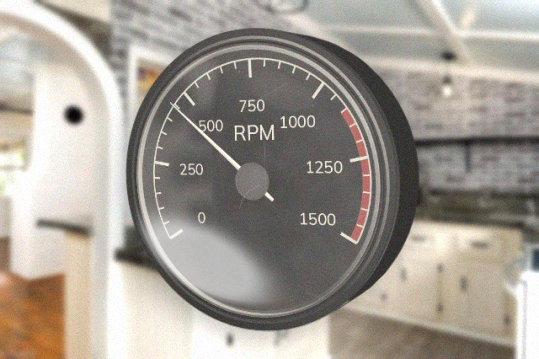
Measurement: 450,rpm
